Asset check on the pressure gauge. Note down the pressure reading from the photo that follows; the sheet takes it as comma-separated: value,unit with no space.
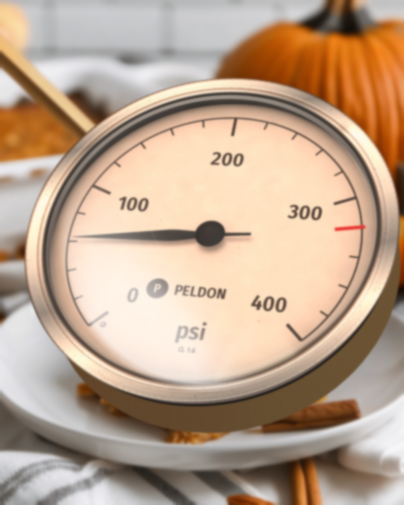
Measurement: 60,psi
